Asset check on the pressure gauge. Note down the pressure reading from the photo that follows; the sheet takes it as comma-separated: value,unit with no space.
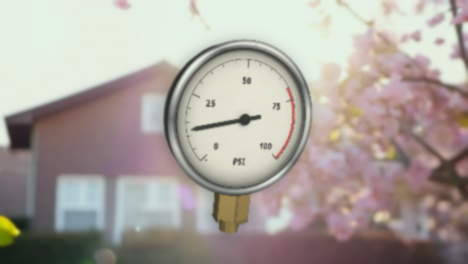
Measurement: 12.5,psi
